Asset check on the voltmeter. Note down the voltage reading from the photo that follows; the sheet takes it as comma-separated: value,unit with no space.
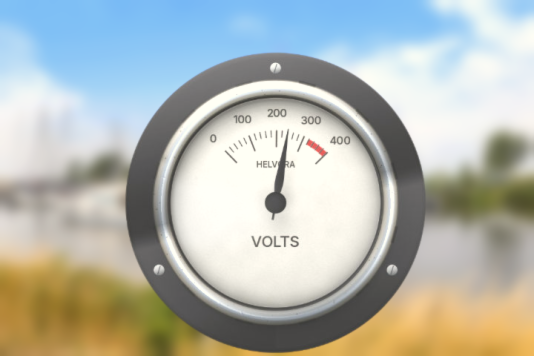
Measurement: 240,V
